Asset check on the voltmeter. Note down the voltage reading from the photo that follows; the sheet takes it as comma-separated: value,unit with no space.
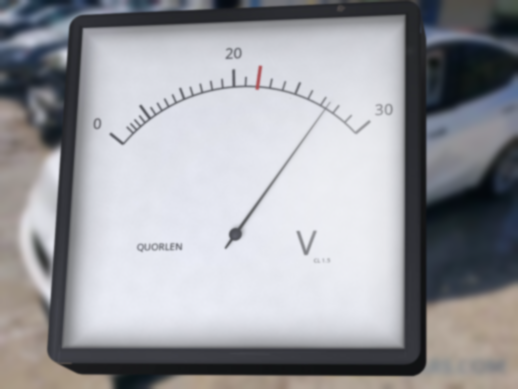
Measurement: 27.5,V
